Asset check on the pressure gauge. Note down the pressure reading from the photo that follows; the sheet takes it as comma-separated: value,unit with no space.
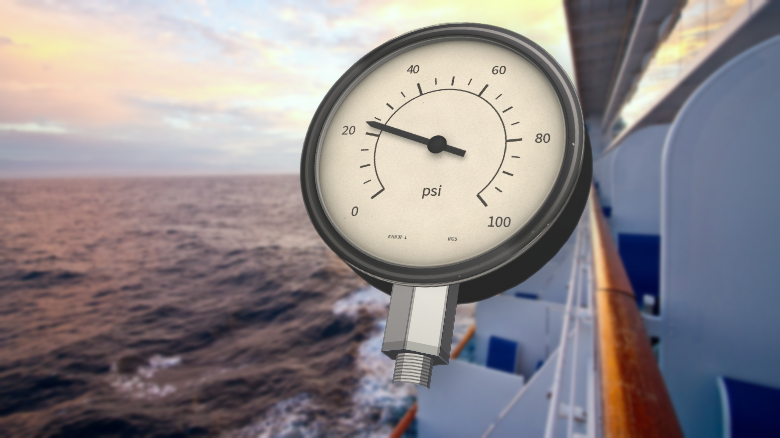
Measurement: 22.5,psi
